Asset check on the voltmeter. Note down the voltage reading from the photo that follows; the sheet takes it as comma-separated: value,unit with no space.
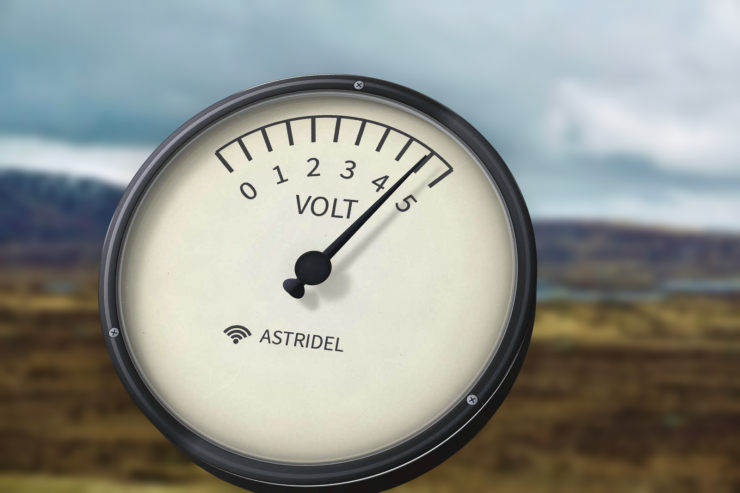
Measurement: 4.5,V
